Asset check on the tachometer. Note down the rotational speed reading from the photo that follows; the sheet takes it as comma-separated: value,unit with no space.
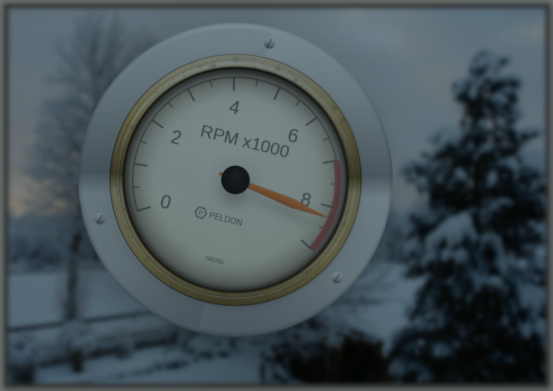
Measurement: 8250,rpm
